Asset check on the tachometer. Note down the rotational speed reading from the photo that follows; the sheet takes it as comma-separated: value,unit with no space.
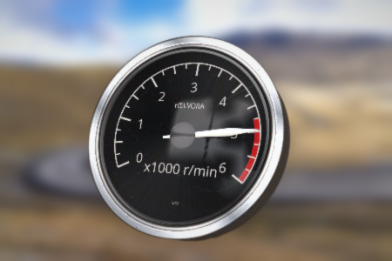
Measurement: 5000,rpm
